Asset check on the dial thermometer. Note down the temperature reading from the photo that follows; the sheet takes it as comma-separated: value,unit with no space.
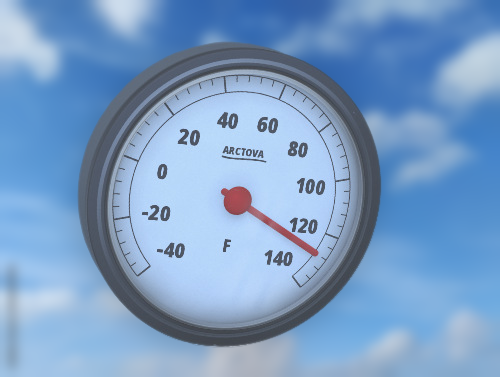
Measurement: 128,°F
